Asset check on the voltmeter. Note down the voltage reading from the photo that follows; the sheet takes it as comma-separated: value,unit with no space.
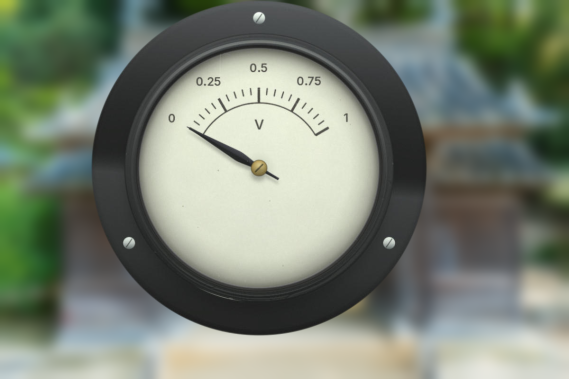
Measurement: 0,V
